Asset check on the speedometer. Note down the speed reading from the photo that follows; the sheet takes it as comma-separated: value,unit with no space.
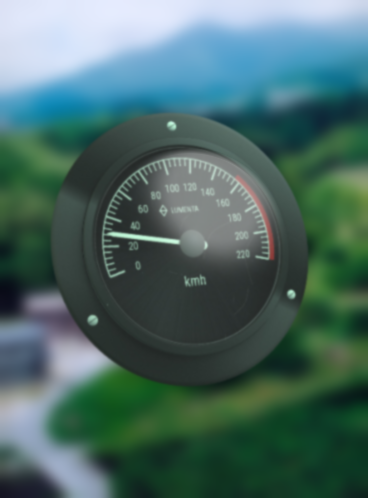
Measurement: 28,km/h
